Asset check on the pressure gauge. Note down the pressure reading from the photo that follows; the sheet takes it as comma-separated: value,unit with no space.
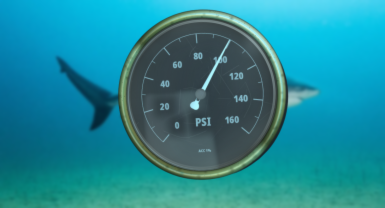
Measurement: 100,psi
